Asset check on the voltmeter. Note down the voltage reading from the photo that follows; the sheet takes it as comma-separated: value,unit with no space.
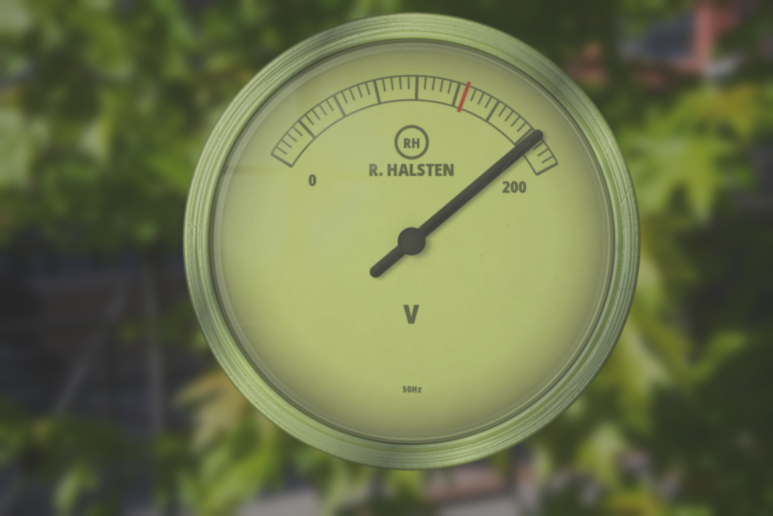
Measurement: 180,V
